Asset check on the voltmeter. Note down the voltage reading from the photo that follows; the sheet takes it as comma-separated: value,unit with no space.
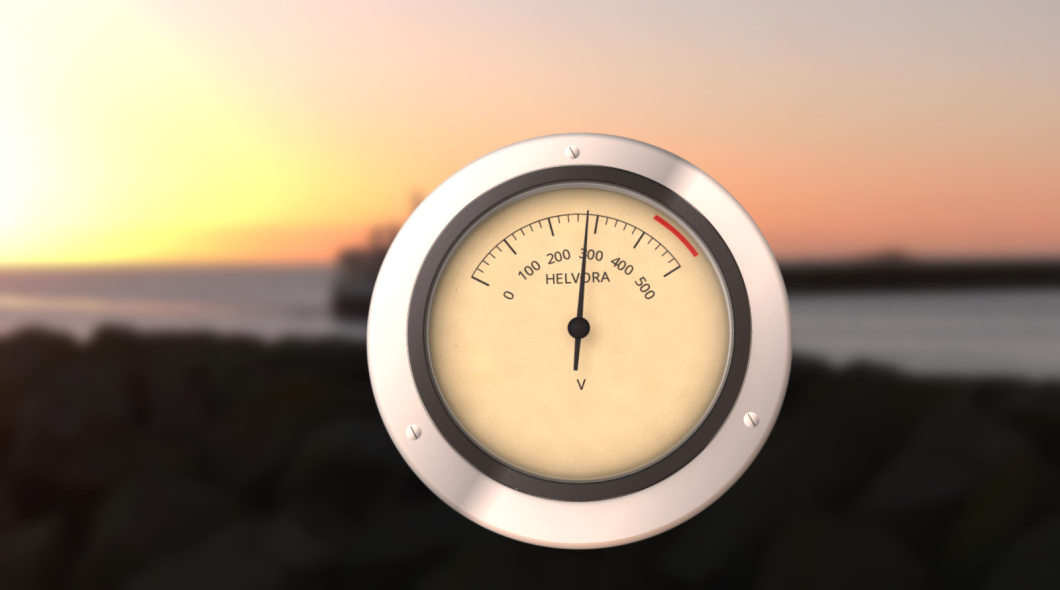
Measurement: 280,V
